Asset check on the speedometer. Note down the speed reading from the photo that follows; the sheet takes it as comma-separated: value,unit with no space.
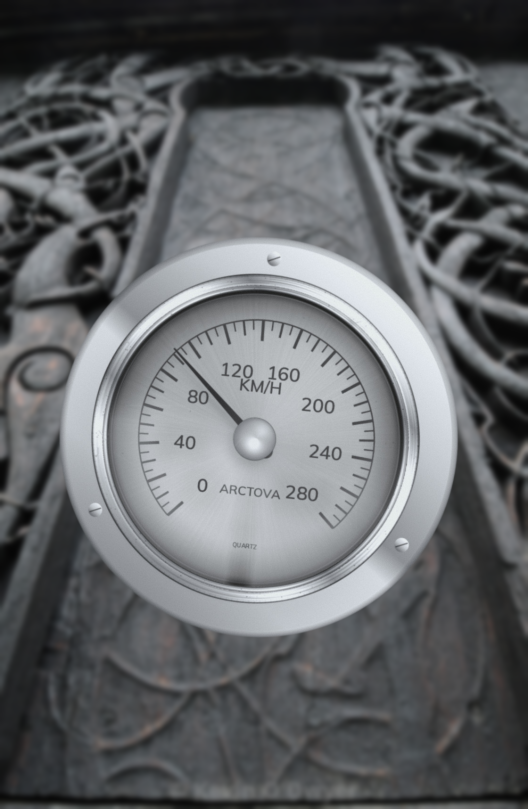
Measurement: 92.5,km/h
